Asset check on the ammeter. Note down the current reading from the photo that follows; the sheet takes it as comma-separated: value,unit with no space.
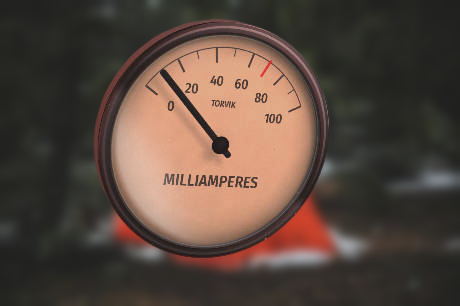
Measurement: 10,mA
